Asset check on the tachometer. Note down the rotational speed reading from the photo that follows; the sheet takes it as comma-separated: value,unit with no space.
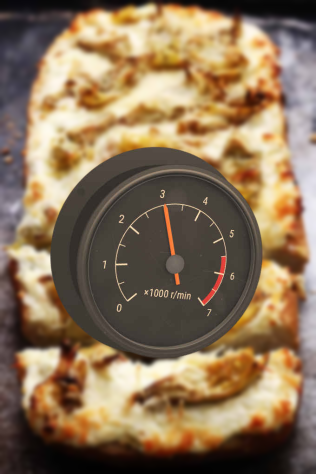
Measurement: 3000,rpm
